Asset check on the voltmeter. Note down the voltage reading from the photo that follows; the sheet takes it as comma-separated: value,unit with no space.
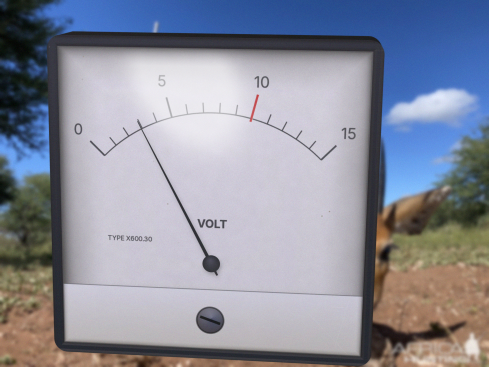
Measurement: 3,V
